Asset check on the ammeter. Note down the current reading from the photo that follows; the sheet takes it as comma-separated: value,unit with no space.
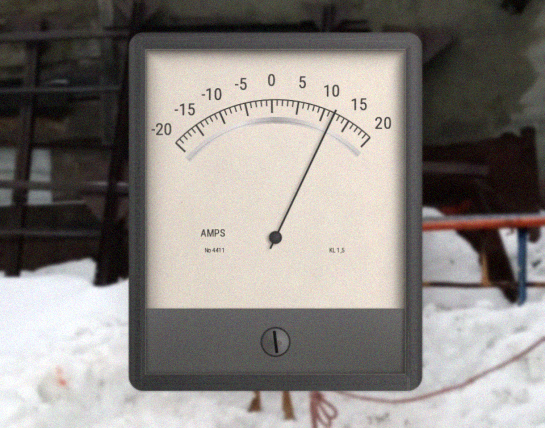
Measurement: 12,A
